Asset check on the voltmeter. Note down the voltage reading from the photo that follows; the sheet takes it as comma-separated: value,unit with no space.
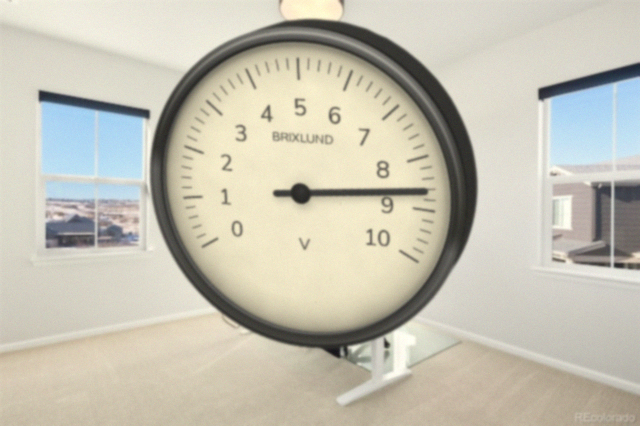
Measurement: 8.6,V
